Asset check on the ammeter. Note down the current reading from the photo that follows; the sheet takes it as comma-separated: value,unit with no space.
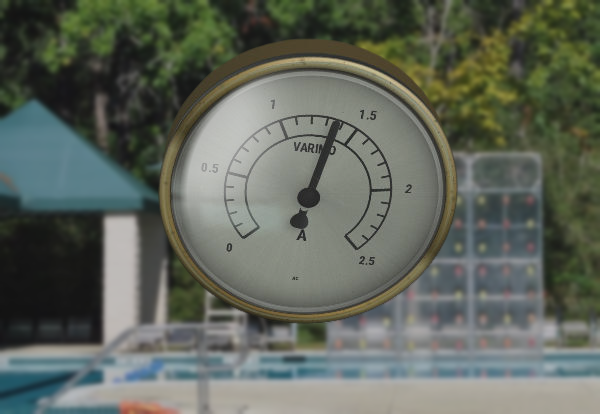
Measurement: 1.35,A
